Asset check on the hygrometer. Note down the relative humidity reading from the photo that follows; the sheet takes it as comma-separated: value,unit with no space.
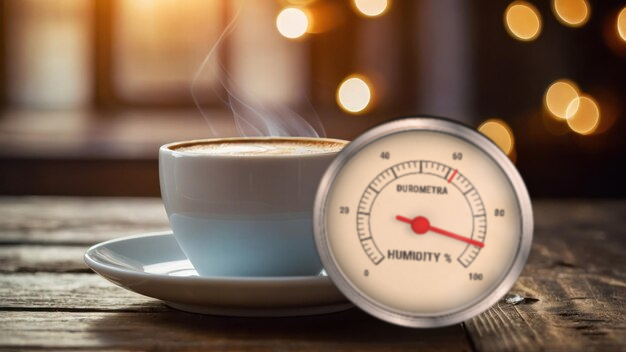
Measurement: 90,%
